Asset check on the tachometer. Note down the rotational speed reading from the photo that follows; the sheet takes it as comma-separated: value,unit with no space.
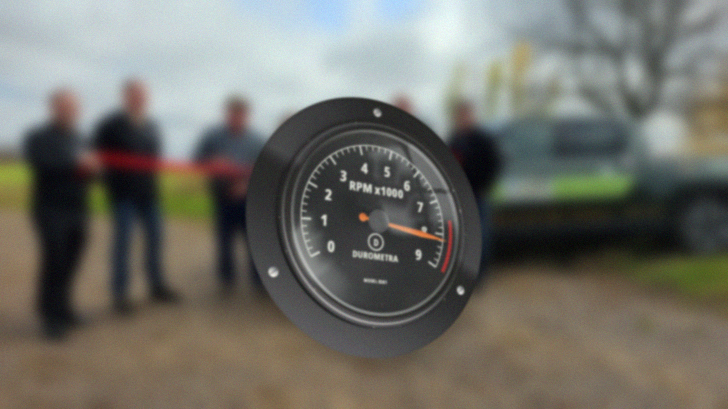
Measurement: 8200,rpm
